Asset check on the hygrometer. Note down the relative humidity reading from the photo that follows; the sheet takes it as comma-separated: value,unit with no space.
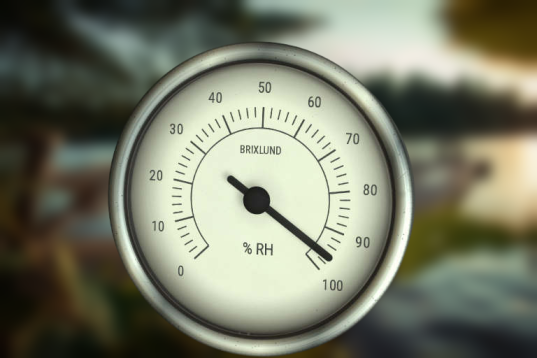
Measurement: 96,%
